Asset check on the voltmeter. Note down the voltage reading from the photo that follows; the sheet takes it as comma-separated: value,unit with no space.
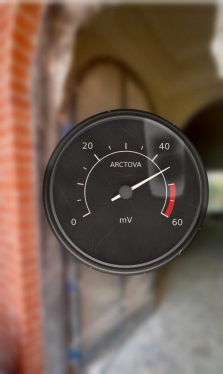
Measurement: 45,mV
